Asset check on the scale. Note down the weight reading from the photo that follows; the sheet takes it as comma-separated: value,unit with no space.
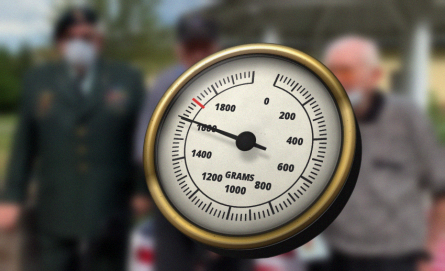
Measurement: 1600,g
